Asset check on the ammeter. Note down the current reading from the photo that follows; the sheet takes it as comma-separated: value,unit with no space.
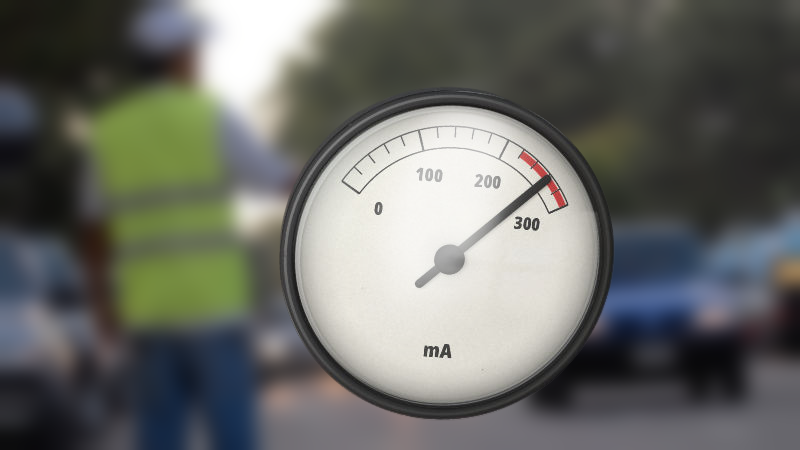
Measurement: 260,mA
